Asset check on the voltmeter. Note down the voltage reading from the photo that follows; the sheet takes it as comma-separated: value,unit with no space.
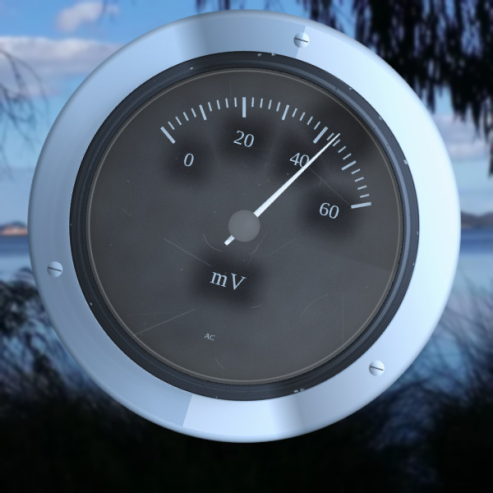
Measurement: 43,mV
